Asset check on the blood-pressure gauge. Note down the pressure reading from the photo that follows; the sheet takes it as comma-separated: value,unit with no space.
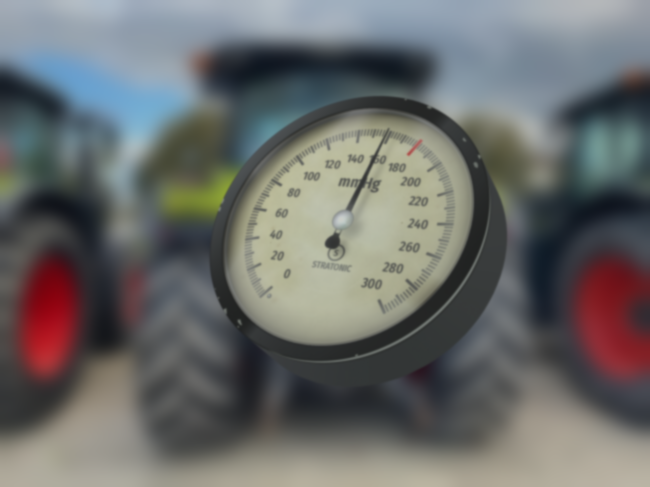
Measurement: 160,mmHg
